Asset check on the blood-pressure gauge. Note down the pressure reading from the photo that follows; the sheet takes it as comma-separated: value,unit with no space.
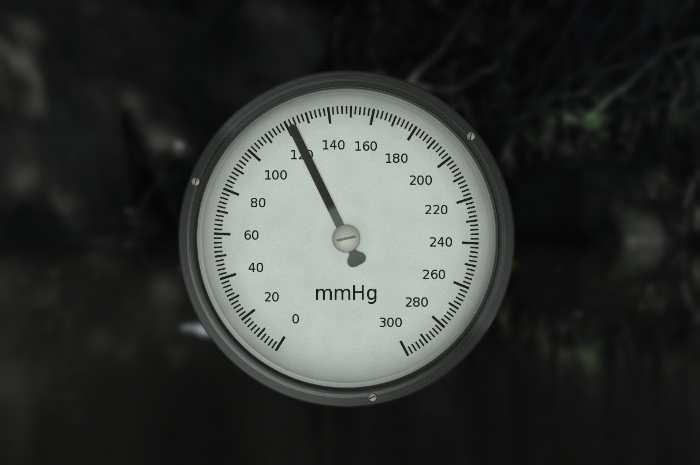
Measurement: 122,mmHg
